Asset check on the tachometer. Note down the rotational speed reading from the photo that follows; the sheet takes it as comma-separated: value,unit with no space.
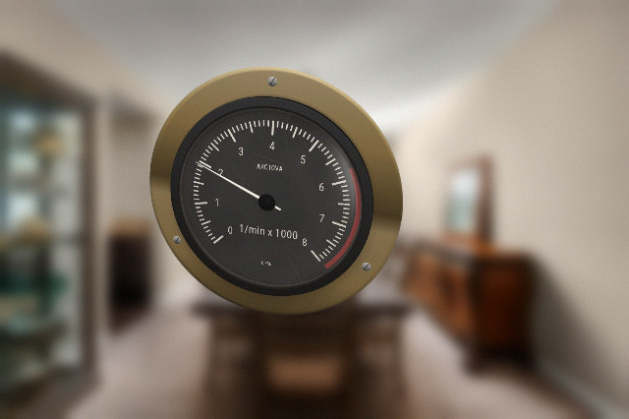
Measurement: 2000,rpm
